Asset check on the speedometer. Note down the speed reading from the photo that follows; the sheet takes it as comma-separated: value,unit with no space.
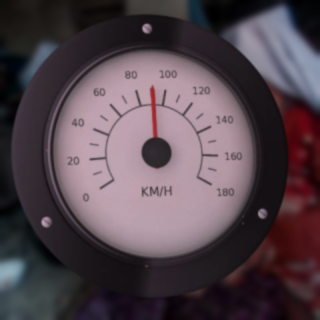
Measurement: 90,km/h
